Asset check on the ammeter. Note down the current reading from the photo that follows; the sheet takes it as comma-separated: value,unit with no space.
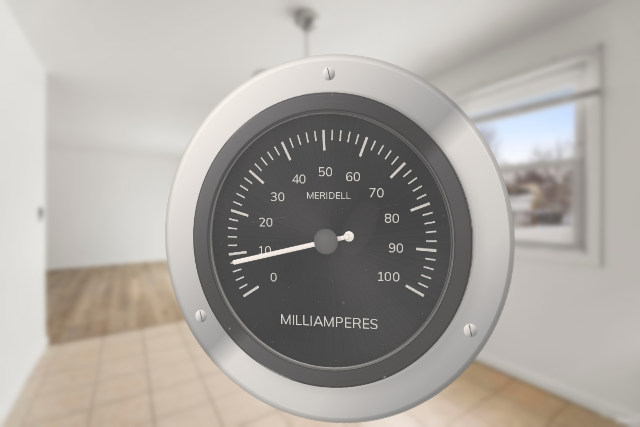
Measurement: 8,mA
